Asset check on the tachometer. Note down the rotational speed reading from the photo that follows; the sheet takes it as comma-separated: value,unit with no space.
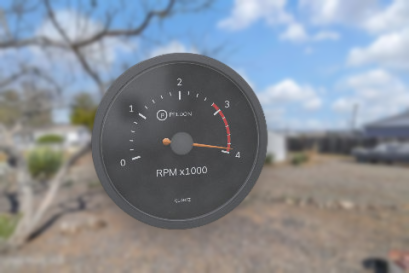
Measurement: 3900,rpm
